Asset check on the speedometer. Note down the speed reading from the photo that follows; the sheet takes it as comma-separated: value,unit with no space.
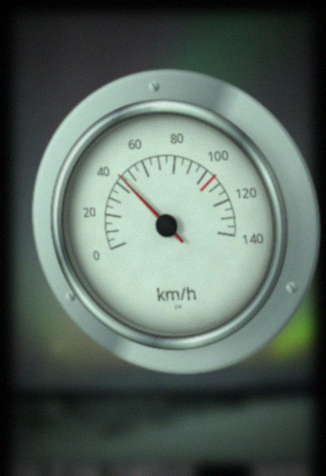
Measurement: 45,km/h
